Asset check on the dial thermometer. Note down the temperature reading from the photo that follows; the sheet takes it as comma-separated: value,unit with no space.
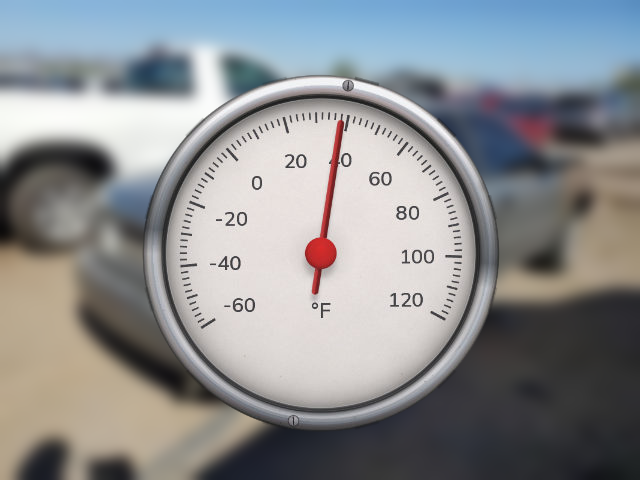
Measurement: 38,°F
